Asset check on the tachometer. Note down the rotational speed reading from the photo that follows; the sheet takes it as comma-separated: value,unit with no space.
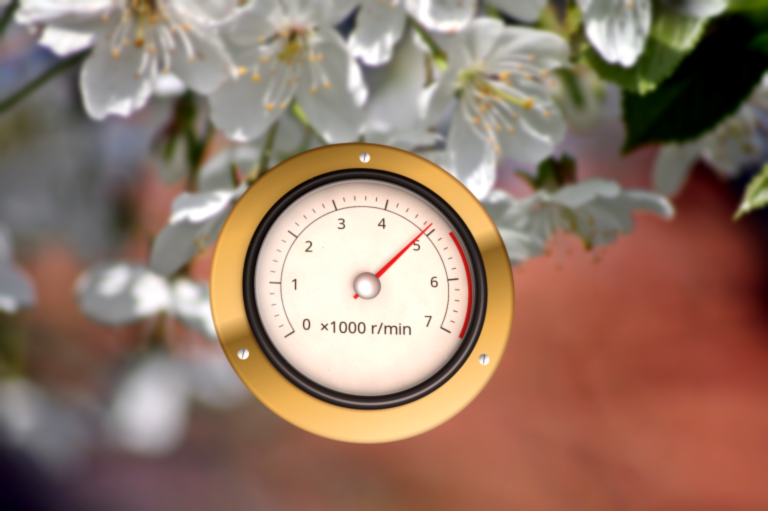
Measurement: 4900,rpm
